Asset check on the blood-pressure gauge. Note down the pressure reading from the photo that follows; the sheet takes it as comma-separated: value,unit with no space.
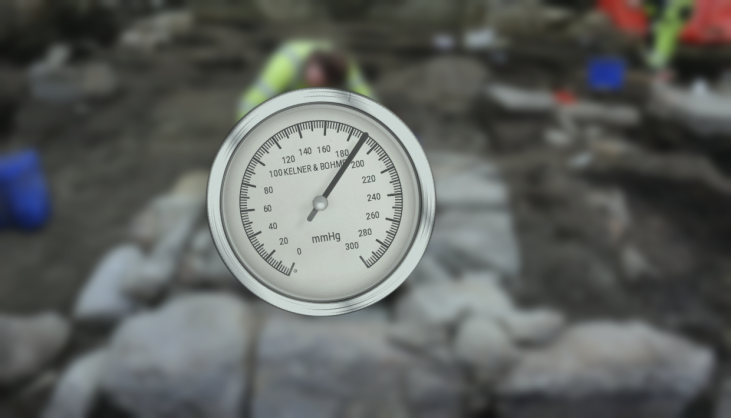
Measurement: 190,mmHg
